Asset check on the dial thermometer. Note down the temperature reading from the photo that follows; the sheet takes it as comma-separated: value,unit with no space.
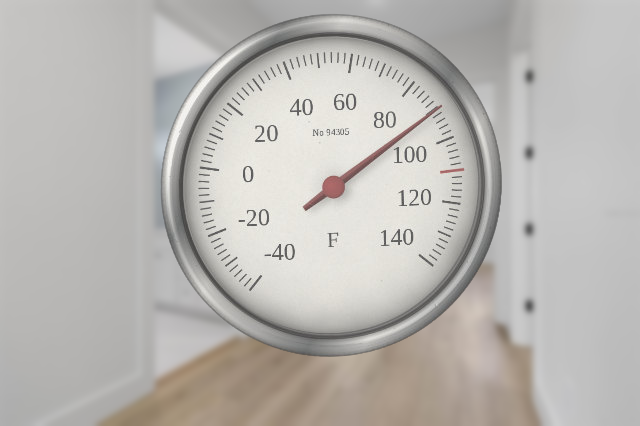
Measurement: 90,°F
